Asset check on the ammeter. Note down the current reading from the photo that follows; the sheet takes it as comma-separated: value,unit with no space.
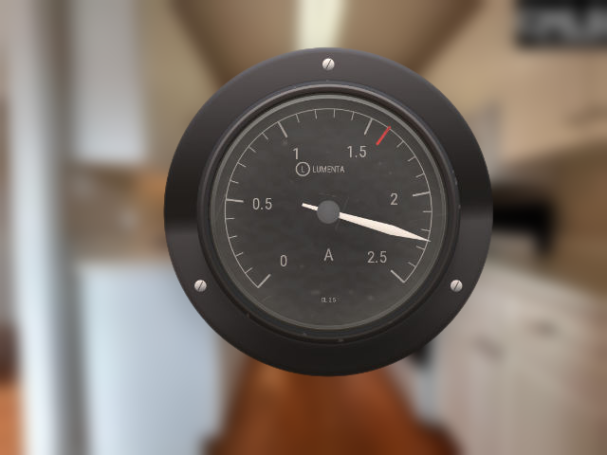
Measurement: 2.25,A
